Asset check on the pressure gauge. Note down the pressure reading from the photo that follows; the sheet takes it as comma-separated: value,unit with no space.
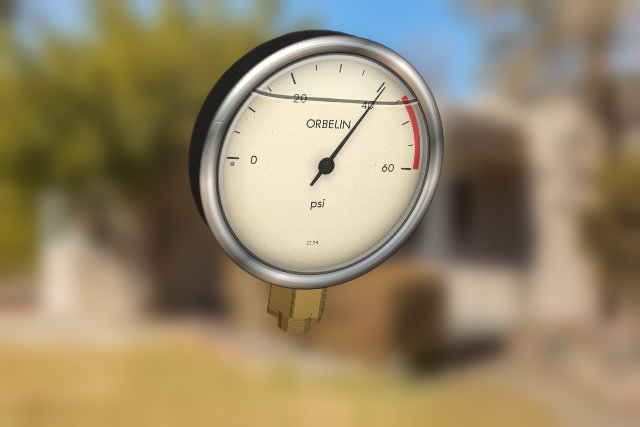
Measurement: 40,psi
